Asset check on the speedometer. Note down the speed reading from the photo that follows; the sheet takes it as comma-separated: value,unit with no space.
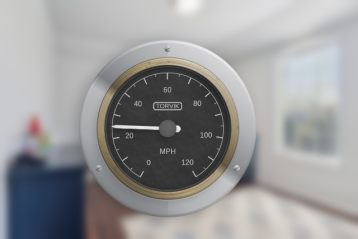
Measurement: 25,mph
